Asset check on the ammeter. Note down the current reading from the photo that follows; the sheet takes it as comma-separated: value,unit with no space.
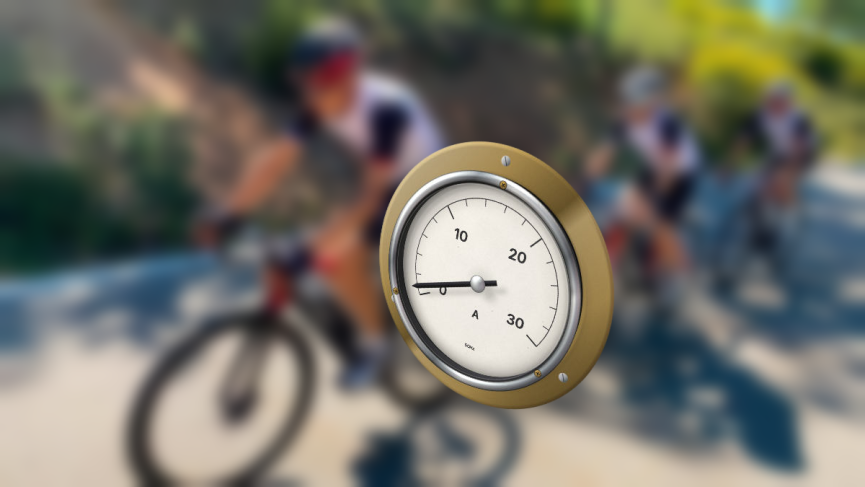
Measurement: 1,A
